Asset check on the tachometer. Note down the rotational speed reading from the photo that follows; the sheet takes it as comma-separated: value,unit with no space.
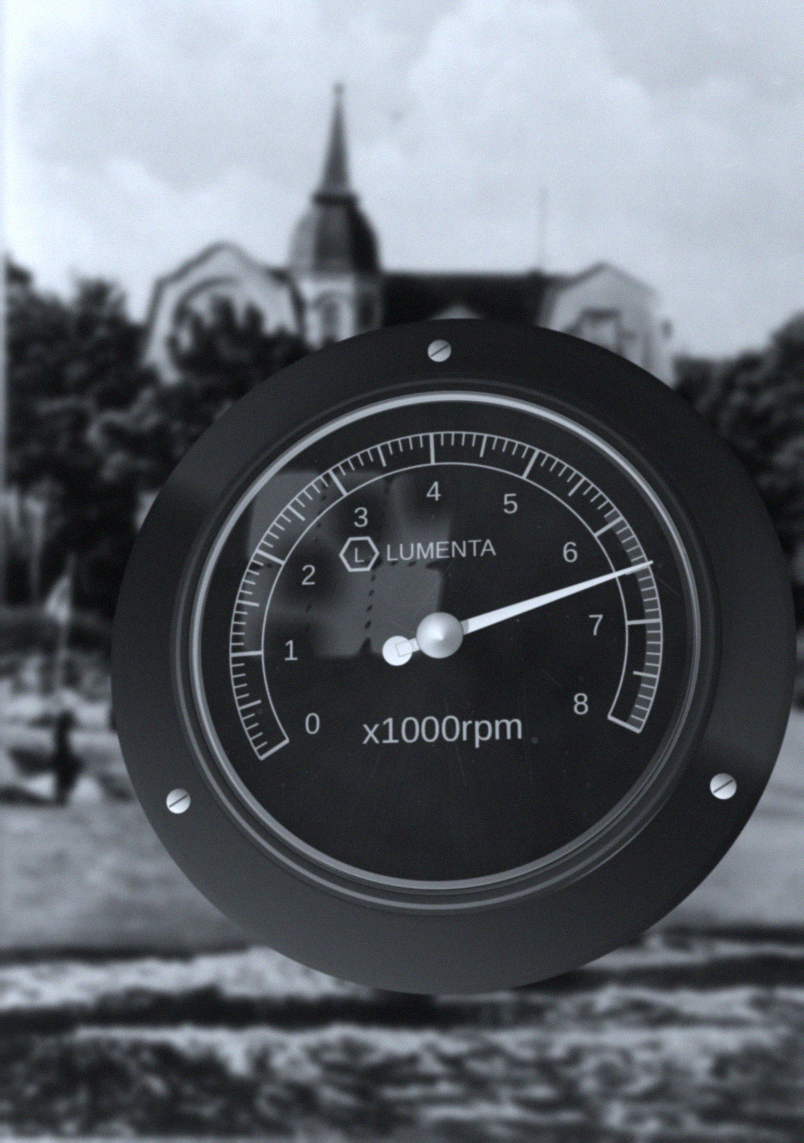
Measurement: 6500,rpm
